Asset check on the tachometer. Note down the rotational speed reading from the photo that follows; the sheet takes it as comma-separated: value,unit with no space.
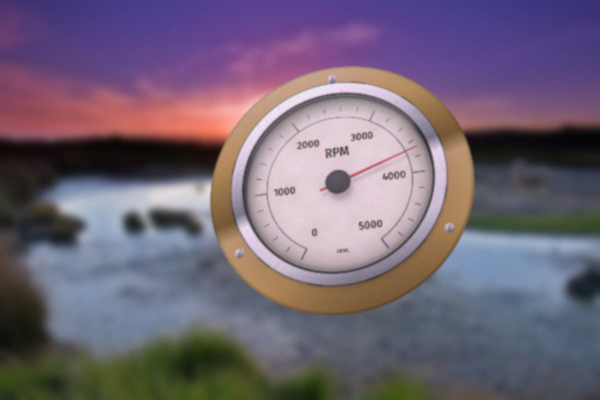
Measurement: 3700,rpm
